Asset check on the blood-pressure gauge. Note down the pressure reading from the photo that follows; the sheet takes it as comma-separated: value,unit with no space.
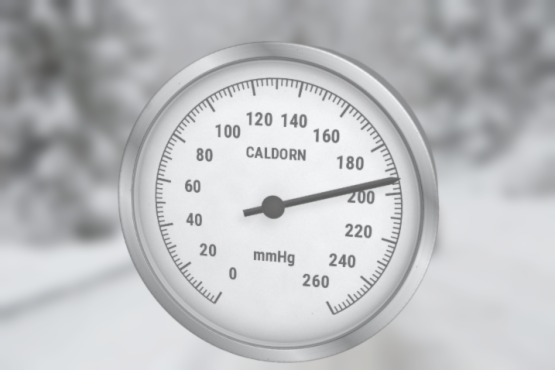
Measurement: 194,mmHg
